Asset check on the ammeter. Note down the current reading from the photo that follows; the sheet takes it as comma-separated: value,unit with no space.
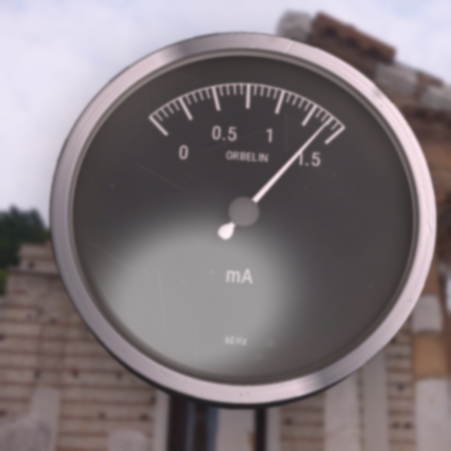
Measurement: 1.4,mA
